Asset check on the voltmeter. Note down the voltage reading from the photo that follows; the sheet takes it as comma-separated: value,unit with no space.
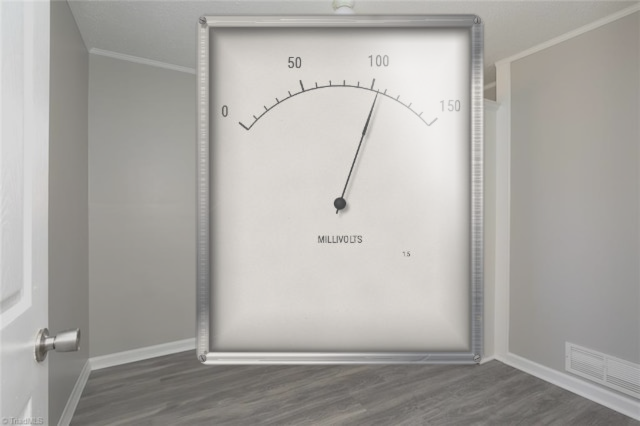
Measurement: 105,mV
